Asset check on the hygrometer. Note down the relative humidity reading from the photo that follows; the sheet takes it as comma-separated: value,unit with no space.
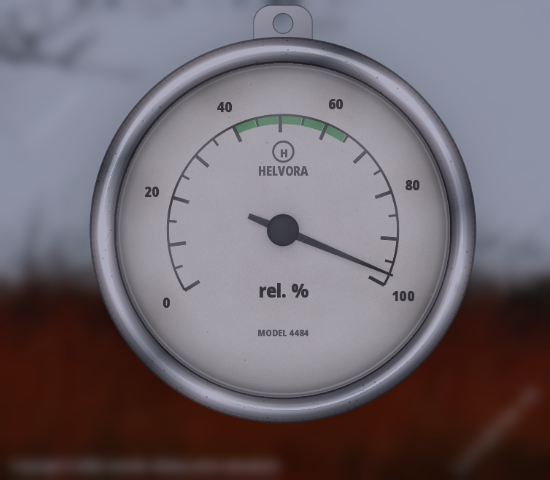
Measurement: 97.5,%
